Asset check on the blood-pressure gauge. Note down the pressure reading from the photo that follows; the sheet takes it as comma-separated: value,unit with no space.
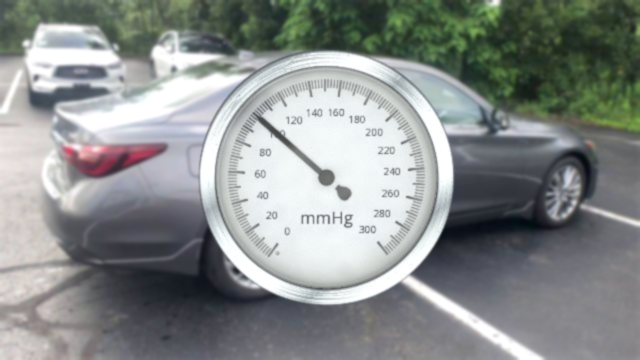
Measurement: 100,mmHg
